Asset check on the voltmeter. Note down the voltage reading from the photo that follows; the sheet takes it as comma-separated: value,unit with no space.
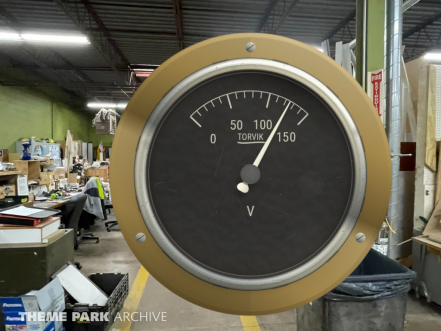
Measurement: 125,V
